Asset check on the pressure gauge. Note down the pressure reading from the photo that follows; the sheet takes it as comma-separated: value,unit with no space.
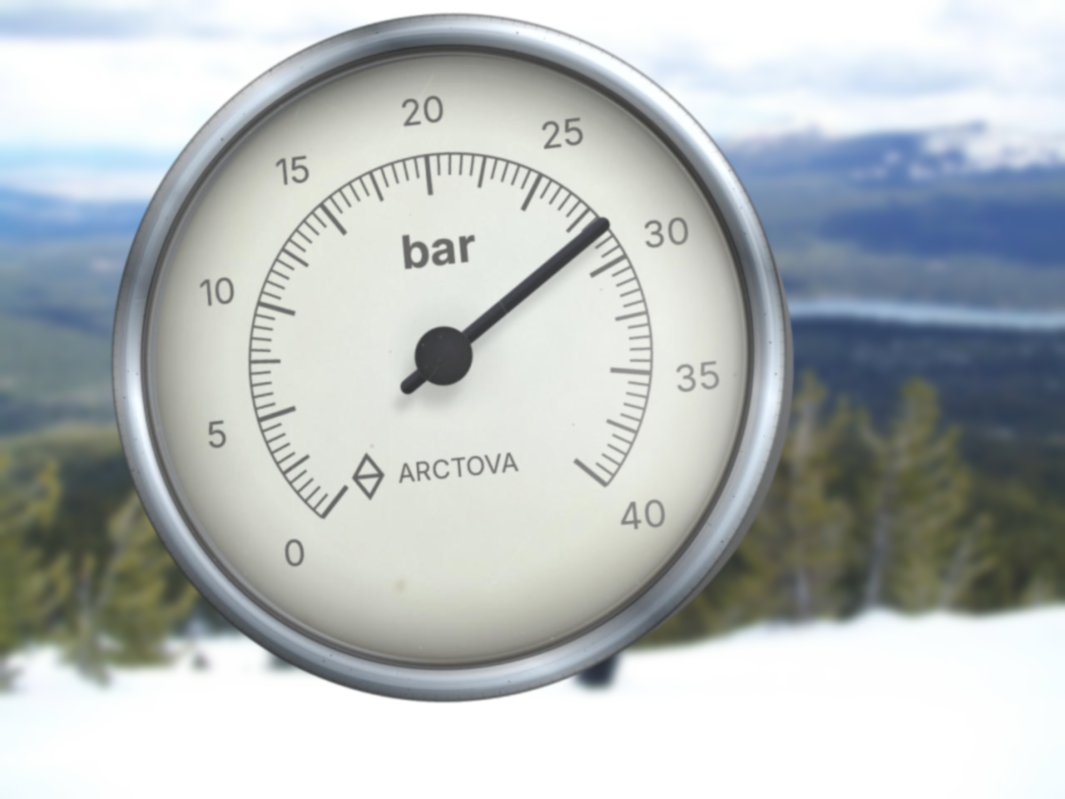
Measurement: 28.5,bar
